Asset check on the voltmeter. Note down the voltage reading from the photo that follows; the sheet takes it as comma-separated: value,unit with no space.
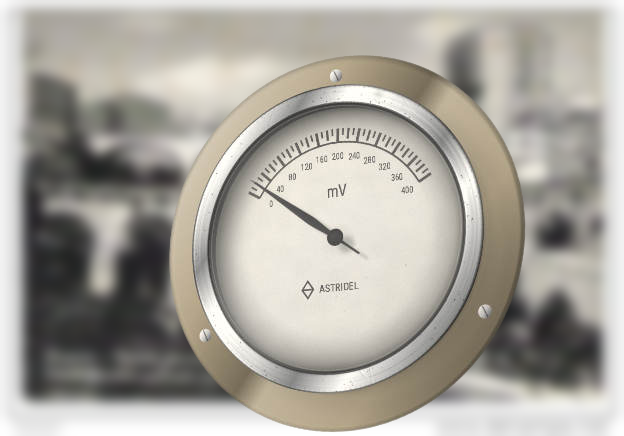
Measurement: 20,mV
